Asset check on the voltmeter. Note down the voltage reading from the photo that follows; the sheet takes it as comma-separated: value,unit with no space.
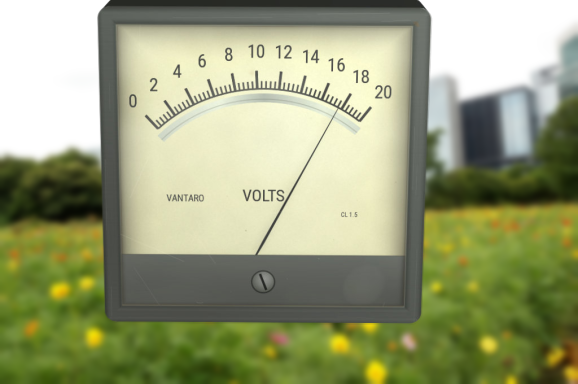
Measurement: 17.6,V
